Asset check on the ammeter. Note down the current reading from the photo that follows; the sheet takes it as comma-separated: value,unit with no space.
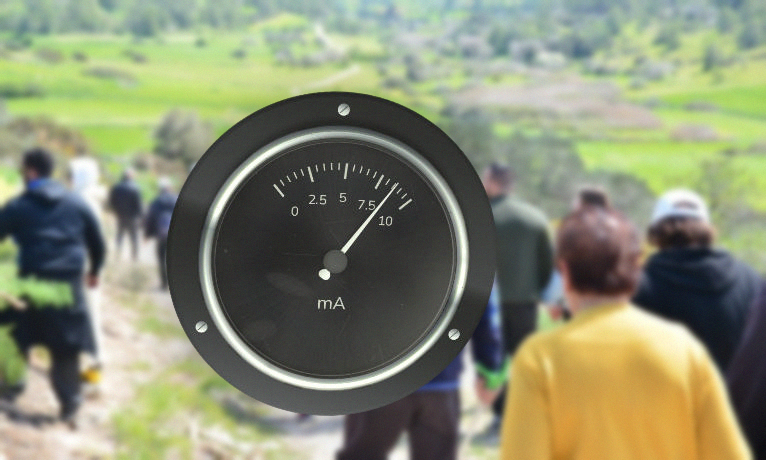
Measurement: 8.5,mA
